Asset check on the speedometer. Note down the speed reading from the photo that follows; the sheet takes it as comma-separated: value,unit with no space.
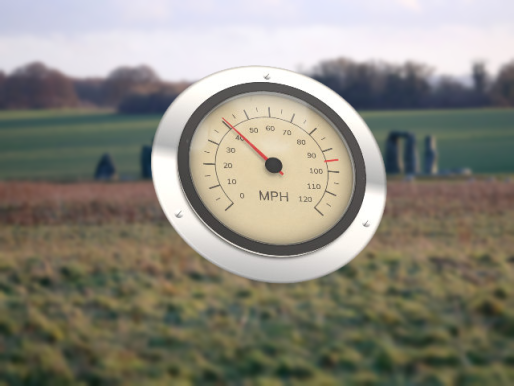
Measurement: 40,mph
